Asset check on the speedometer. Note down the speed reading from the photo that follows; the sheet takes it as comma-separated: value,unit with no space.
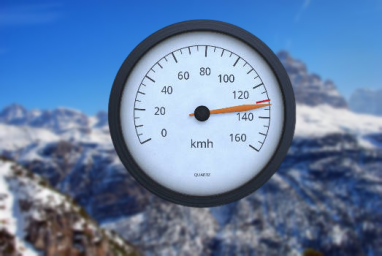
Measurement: 132.5,km/h
